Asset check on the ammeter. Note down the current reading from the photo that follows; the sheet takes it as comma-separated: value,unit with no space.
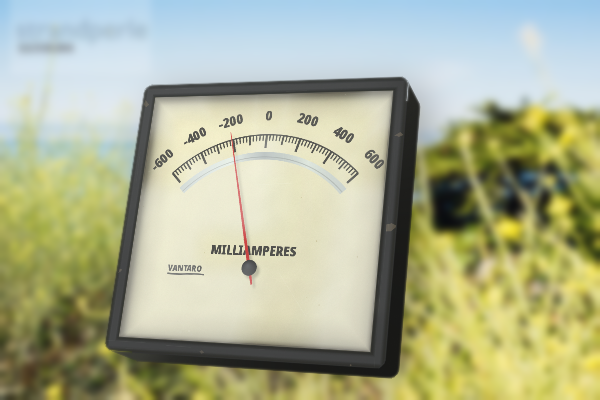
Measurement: -200,mA
